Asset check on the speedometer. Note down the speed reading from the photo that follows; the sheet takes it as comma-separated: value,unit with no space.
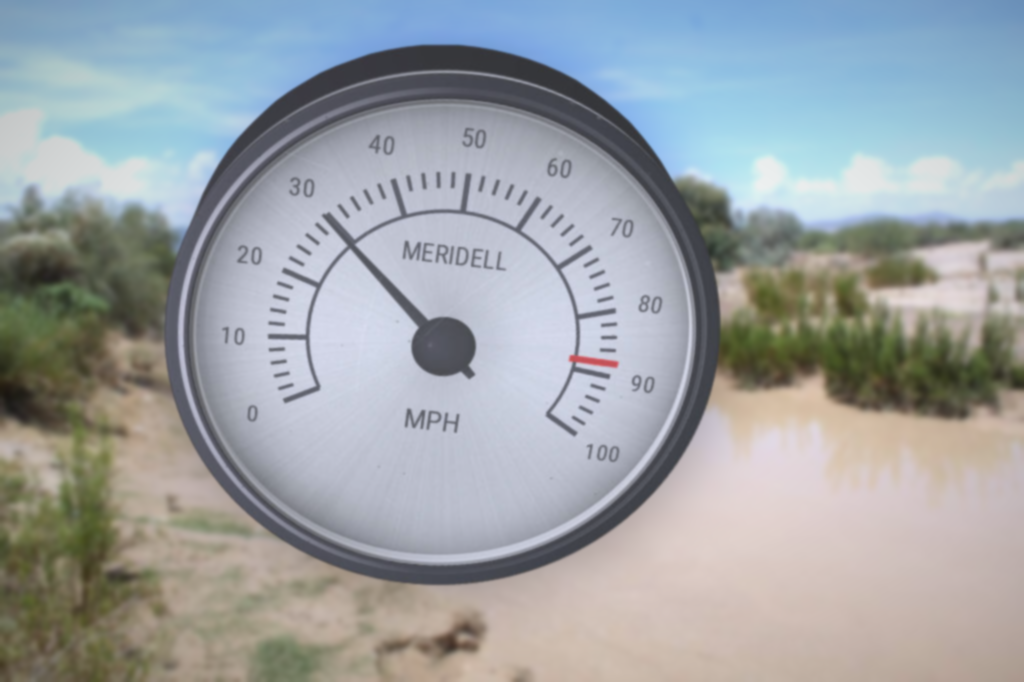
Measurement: 30,mph
